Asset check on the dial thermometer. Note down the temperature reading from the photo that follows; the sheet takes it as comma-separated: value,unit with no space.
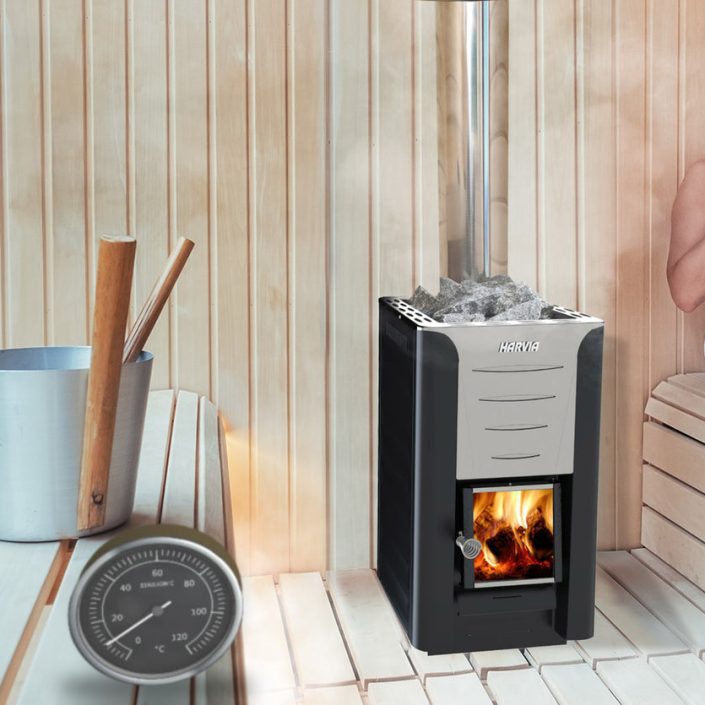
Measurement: 10,°C
